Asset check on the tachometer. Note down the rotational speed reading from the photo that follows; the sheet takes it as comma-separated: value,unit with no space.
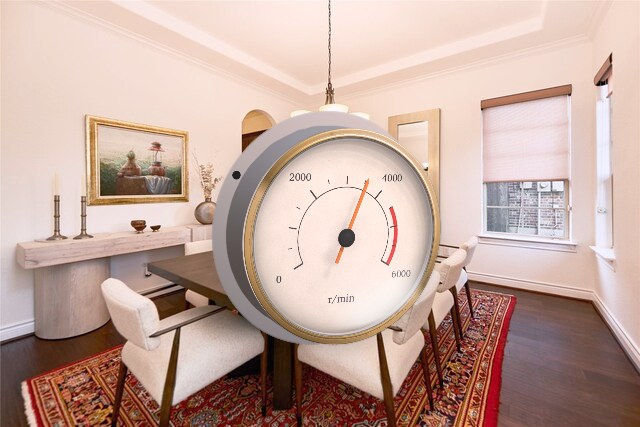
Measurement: 3500,rpm
